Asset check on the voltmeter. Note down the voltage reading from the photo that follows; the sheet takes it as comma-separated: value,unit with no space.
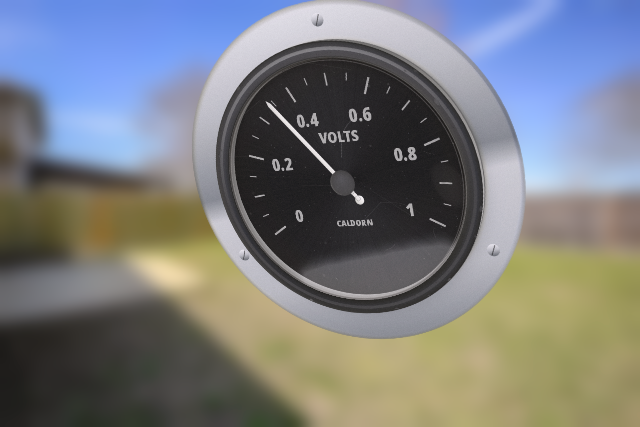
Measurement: 0.35,V
